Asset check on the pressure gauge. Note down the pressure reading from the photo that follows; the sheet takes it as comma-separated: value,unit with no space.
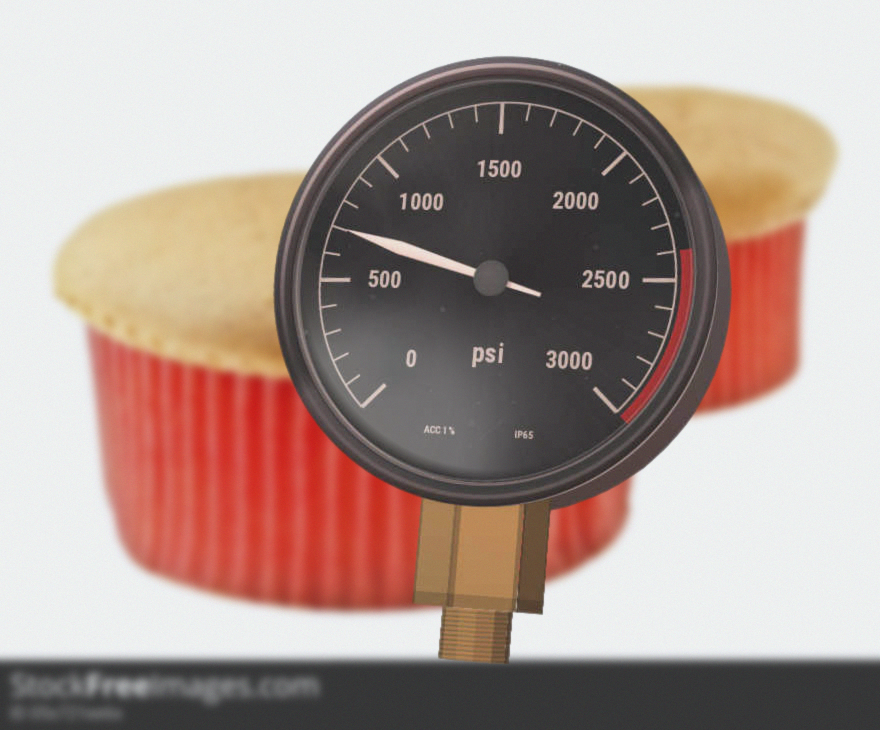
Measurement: 700,psi
